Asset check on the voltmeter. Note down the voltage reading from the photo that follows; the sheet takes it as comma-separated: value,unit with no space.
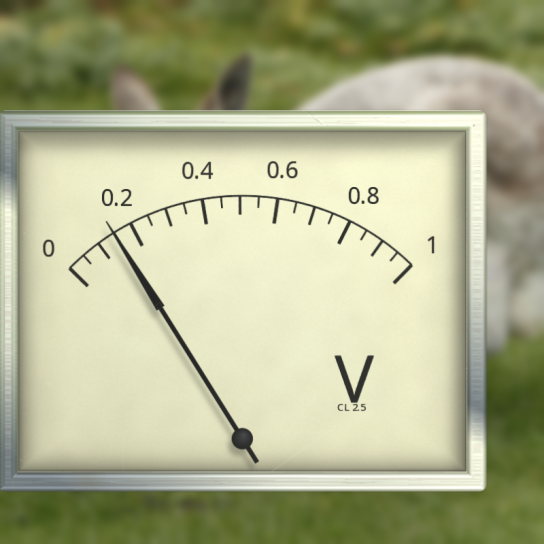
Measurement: 0.15,V
